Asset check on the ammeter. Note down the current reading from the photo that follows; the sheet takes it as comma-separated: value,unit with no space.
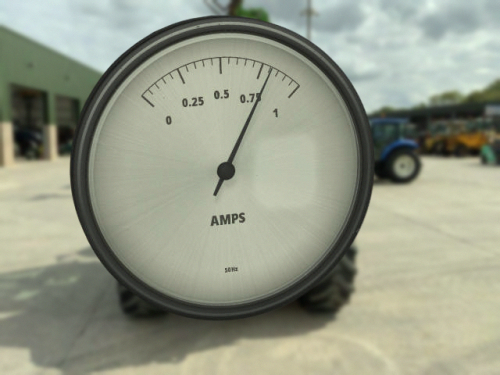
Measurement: 0.8,A
